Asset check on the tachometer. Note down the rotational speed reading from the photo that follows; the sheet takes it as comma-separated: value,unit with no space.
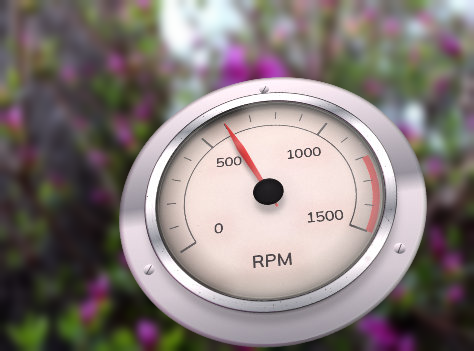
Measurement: 600,rpm
